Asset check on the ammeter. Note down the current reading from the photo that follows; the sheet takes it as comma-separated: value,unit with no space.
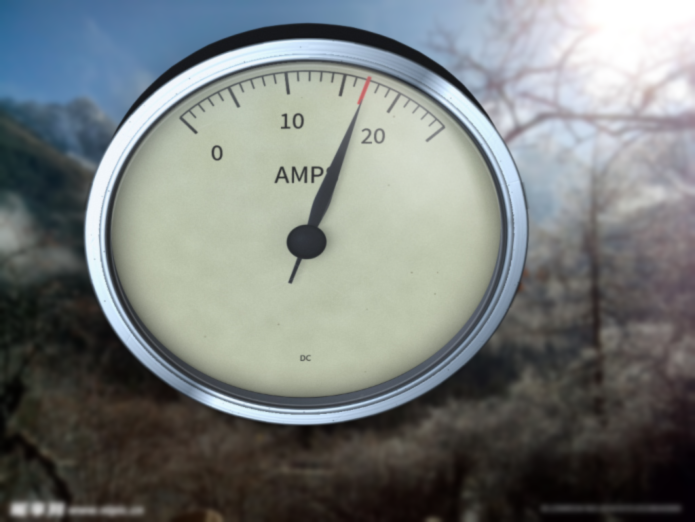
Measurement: 17,A
